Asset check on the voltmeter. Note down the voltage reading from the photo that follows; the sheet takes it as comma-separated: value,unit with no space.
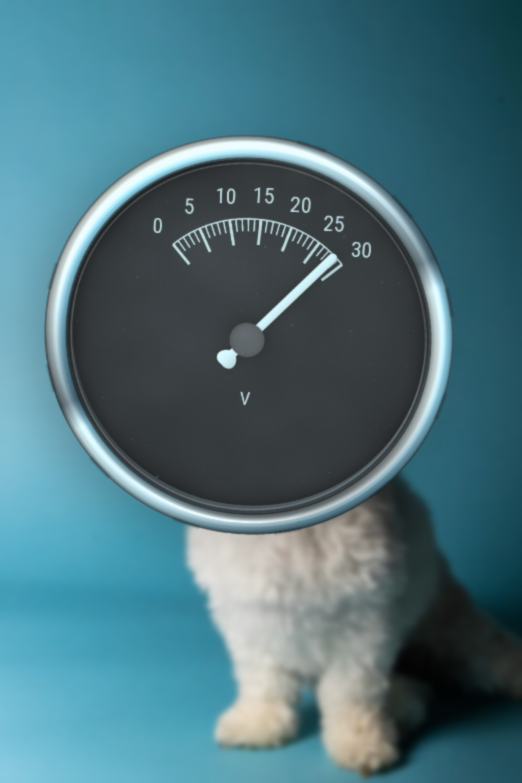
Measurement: 28,V
